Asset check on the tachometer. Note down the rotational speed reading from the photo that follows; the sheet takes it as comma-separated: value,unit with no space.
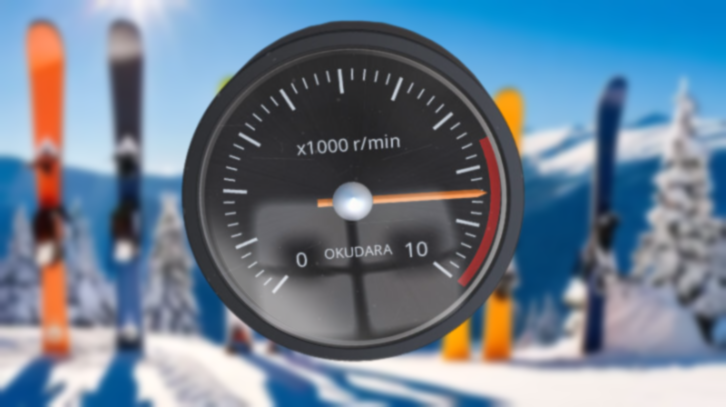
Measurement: 8400,rpm
